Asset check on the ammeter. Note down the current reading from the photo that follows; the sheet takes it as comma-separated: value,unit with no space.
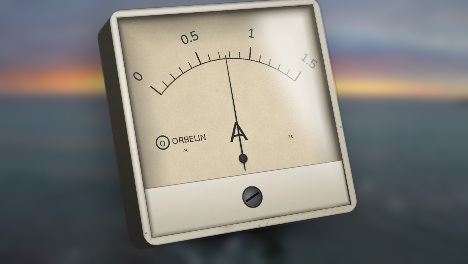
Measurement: 0.75,A
